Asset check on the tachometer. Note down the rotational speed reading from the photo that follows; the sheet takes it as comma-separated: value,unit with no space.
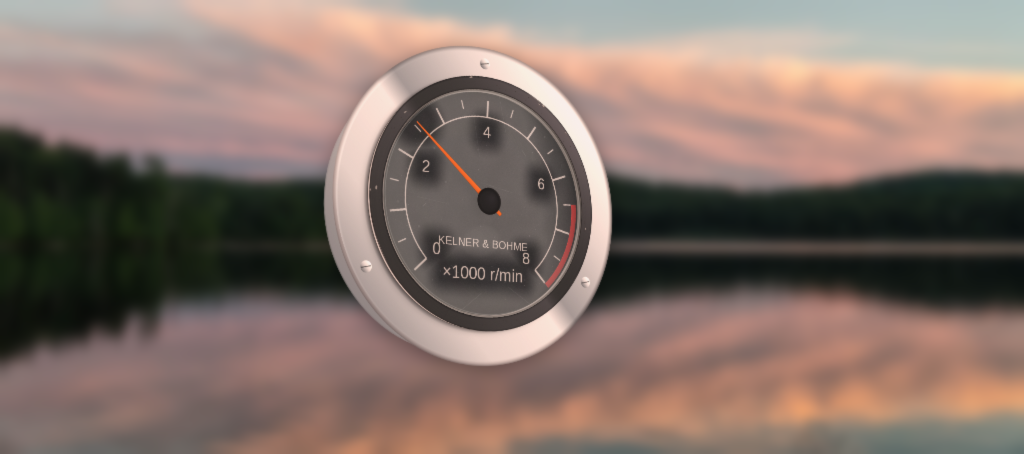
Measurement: 2500,rpm
